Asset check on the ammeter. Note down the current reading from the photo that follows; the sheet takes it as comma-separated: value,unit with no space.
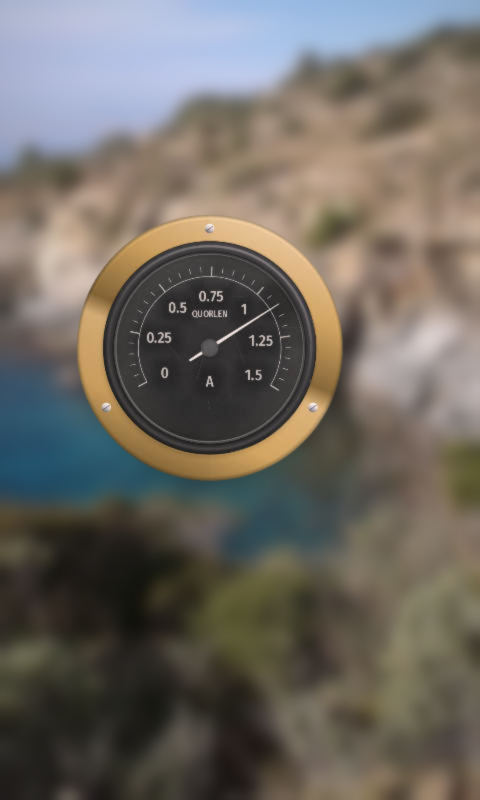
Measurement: 1.1,A
